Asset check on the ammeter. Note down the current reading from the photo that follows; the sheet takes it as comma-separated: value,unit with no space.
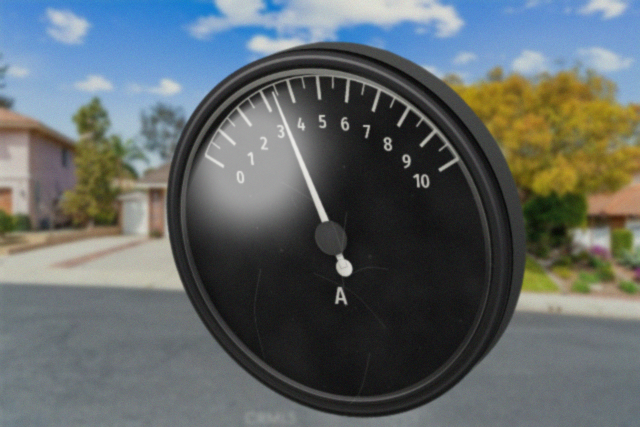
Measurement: 3.5,A
